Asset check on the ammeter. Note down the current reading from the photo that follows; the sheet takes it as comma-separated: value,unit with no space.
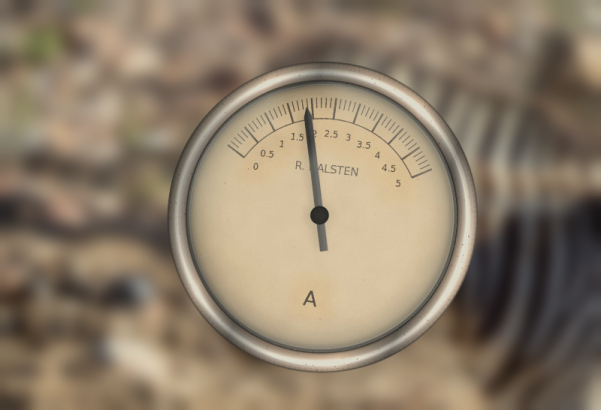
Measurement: 1.9,A
